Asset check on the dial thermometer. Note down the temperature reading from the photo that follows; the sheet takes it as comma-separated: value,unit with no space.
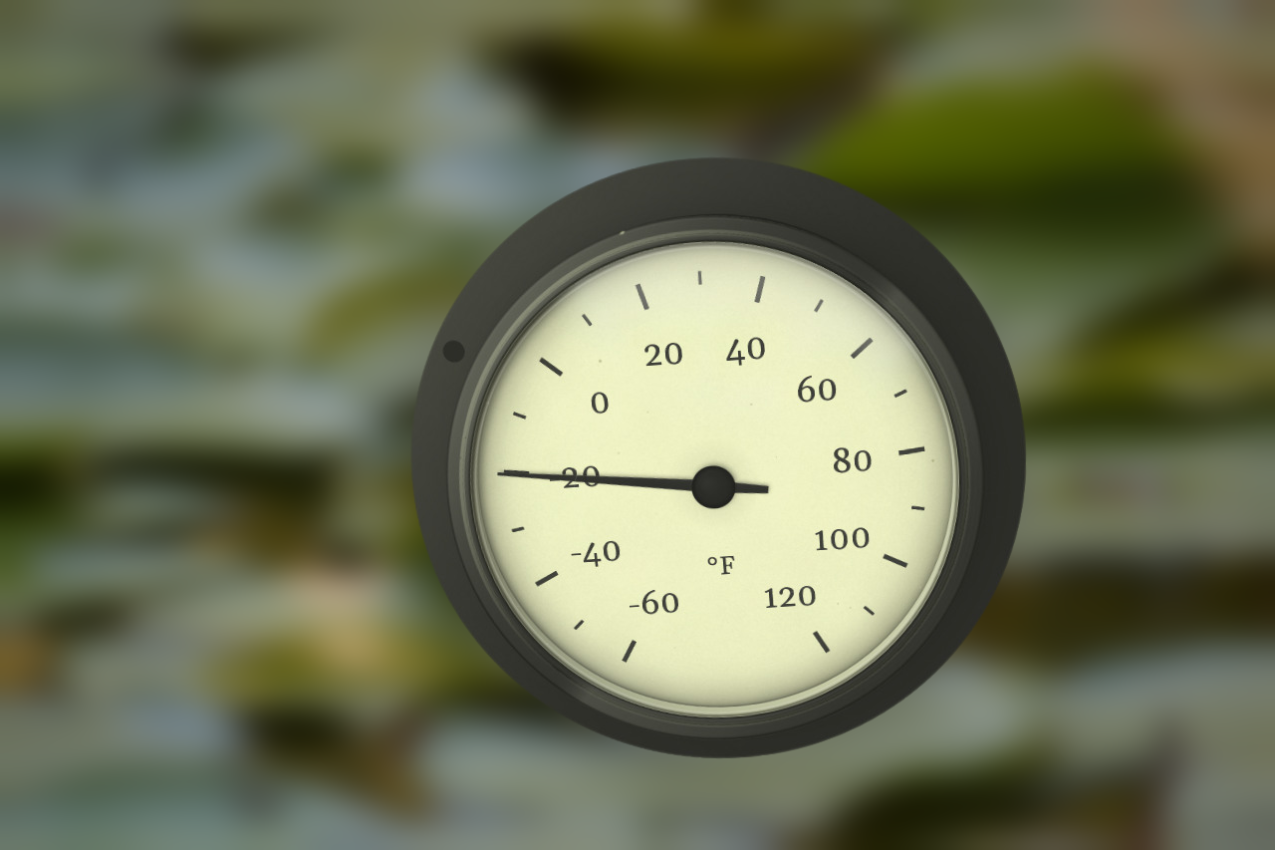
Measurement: -20,°F
